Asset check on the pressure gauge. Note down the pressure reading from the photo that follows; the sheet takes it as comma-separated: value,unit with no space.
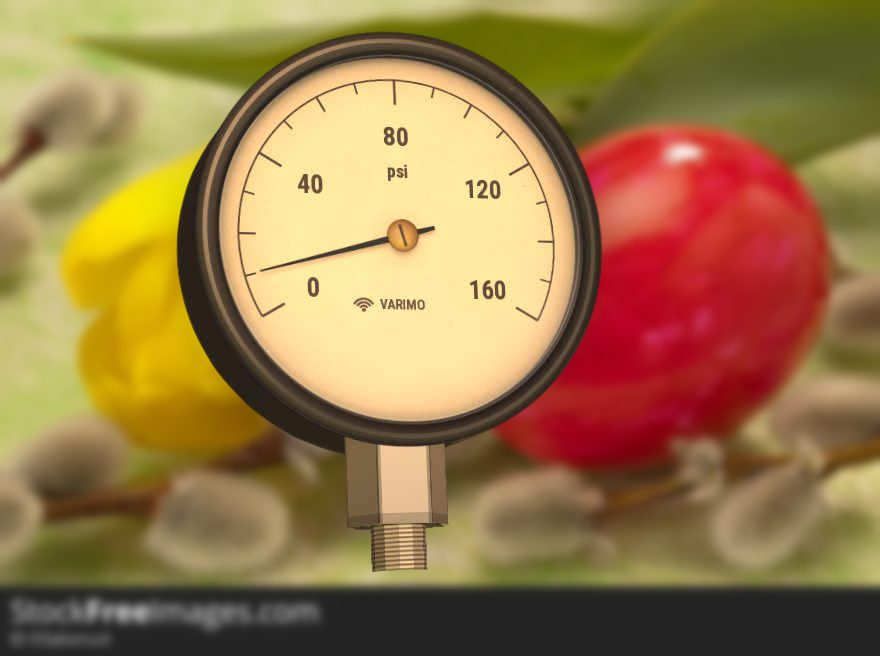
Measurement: 10,psi
